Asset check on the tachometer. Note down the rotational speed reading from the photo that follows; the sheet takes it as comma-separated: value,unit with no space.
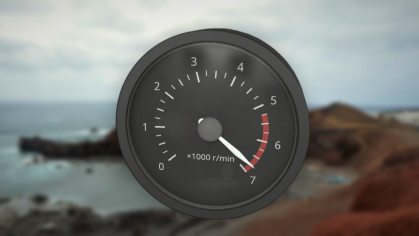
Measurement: 6750,rpm
